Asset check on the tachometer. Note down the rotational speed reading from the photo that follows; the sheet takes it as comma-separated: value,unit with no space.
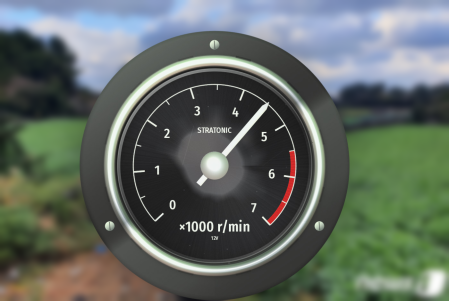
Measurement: 4500,rpm
